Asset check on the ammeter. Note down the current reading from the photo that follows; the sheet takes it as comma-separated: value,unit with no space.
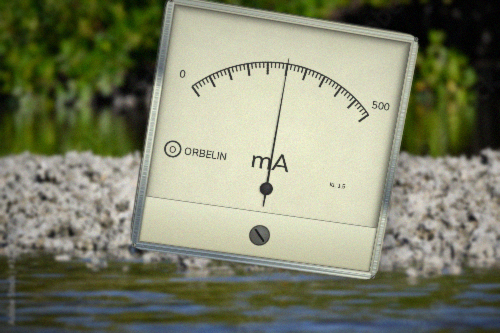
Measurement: 250,mA
